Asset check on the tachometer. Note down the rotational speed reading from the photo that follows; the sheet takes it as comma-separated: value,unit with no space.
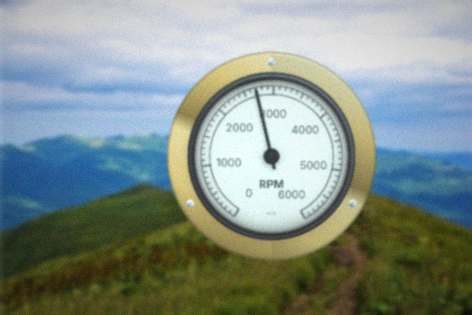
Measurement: 2700,rpm
